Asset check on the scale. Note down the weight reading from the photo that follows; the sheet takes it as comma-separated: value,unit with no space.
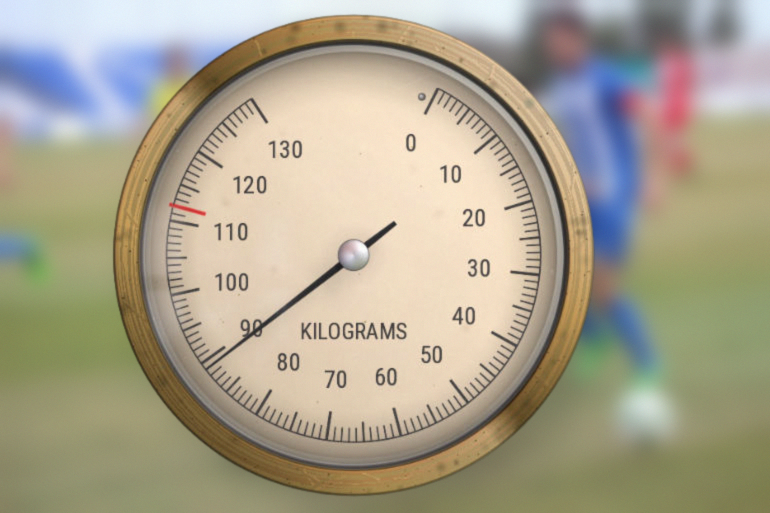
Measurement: 89,kg
